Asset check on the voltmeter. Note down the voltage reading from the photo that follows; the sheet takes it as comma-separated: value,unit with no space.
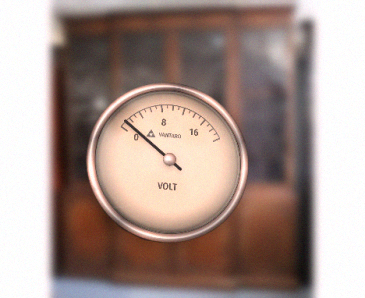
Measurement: 1,V
